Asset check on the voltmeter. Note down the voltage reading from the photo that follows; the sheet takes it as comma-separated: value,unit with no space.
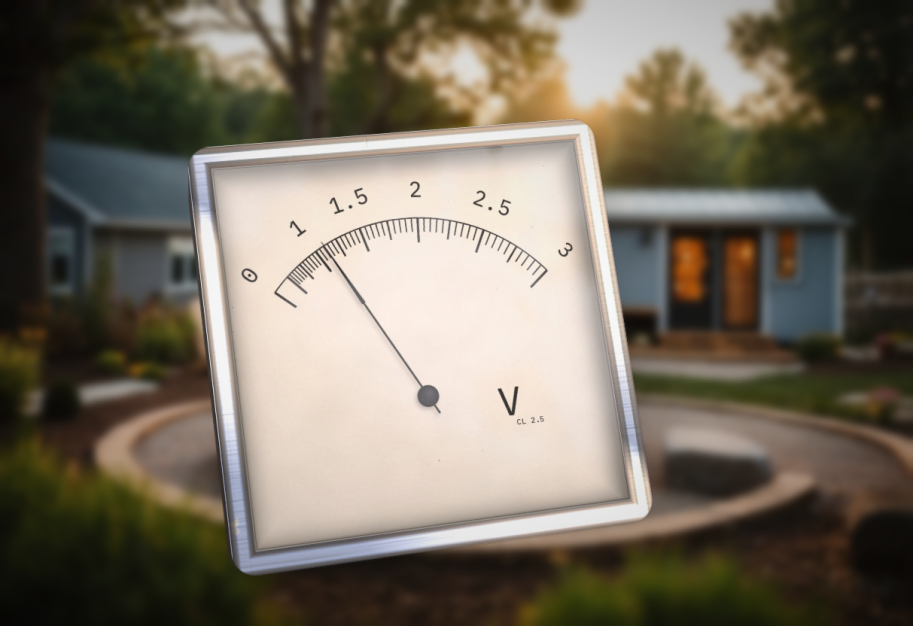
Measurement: 1.1,V
